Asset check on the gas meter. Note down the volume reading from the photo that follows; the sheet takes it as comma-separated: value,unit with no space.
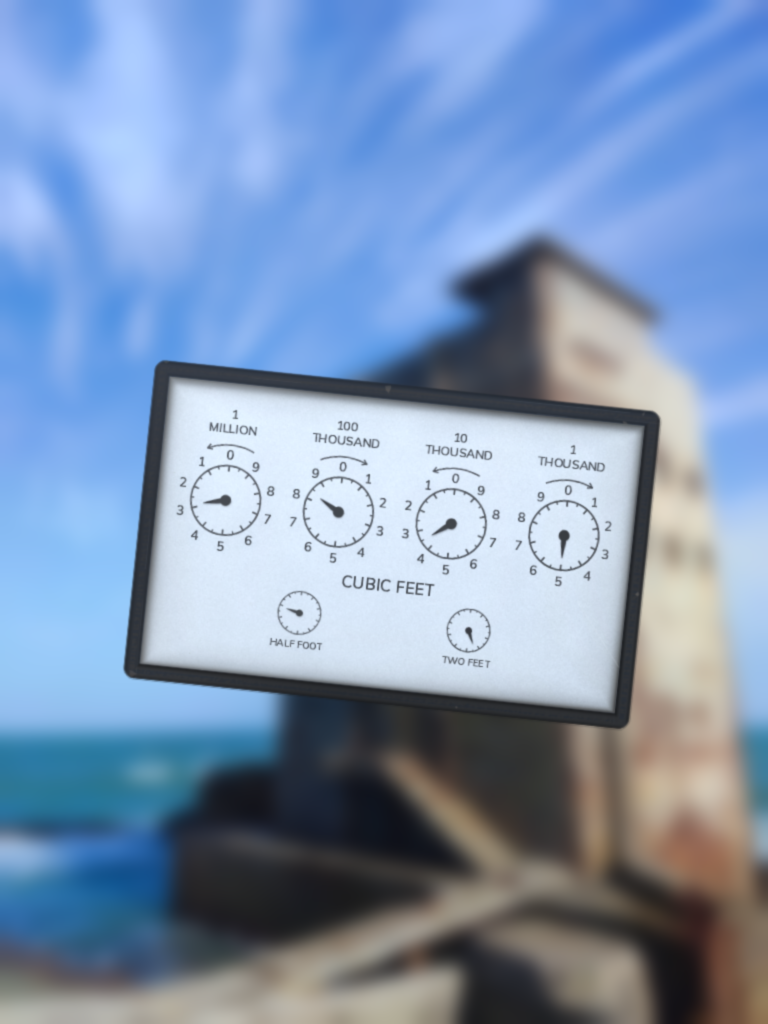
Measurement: 283500,ft³
